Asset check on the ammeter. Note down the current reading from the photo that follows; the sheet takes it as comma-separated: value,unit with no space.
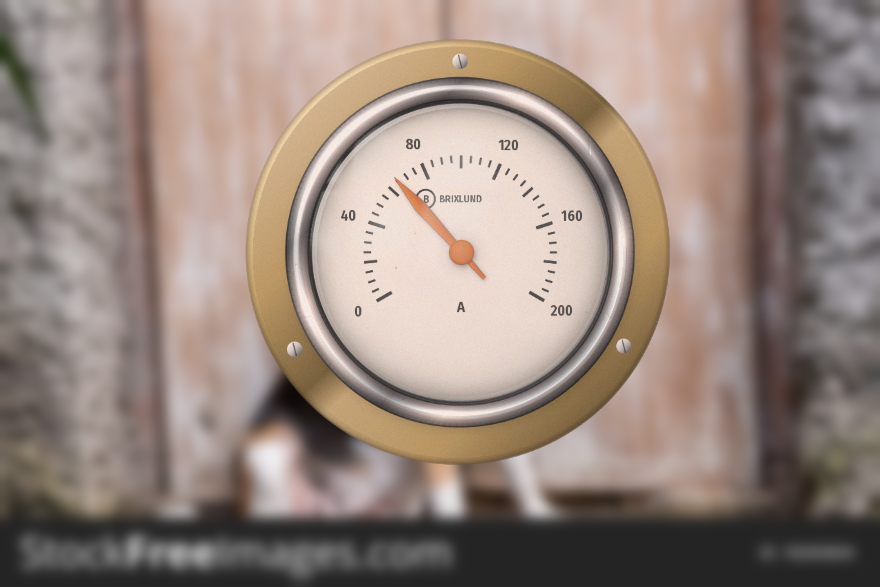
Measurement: 65,A
